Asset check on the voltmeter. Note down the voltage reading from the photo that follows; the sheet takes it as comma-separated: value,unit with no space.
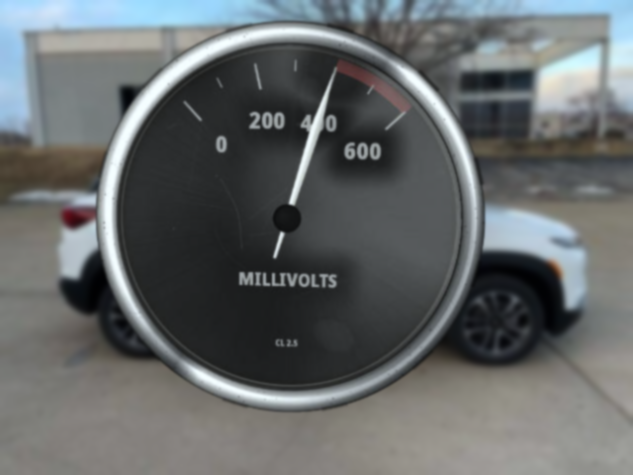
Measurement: 400,mV
